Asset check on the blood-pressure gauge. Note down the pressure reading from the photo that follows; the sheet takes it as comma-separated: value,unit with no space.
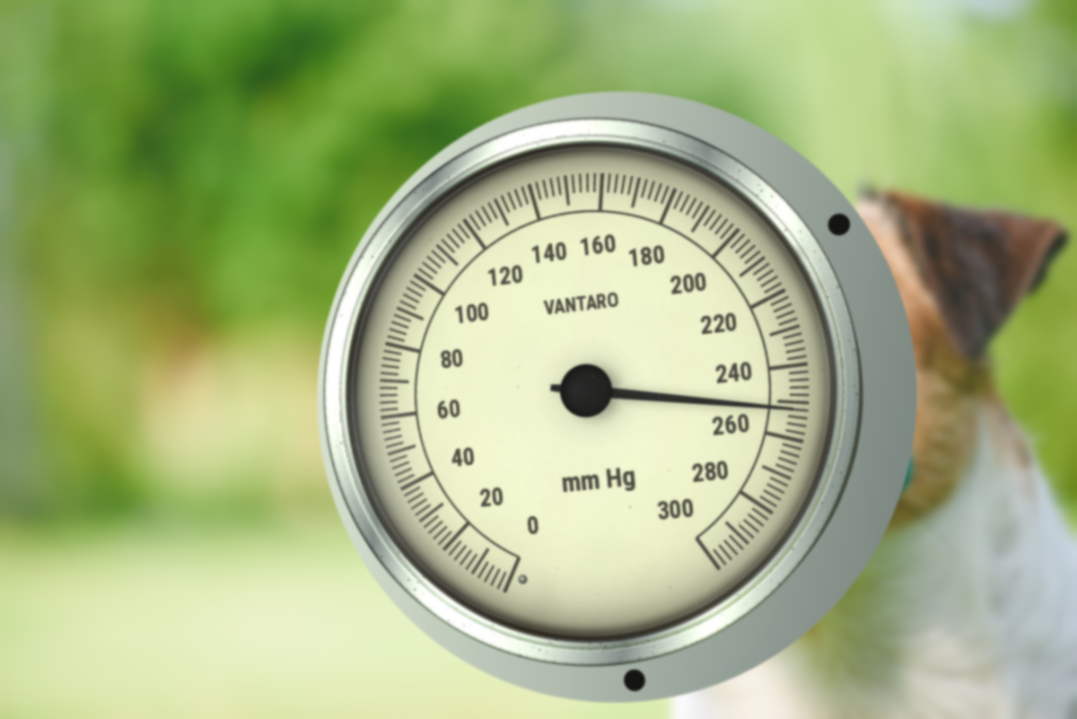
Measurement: 252,mmHg
